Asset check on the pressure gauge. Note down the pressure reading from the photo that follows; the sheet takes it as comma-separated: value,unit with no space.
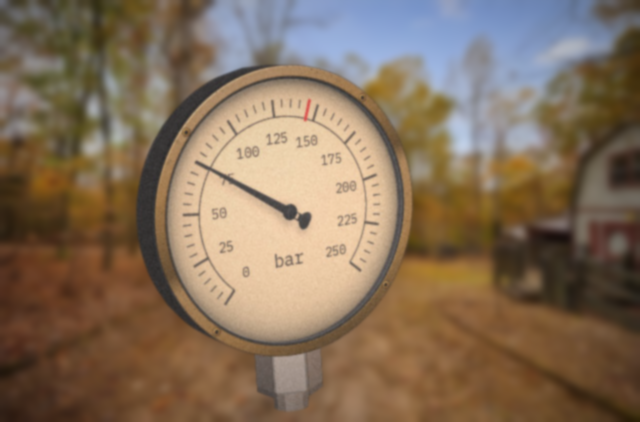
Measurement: 75,bar
